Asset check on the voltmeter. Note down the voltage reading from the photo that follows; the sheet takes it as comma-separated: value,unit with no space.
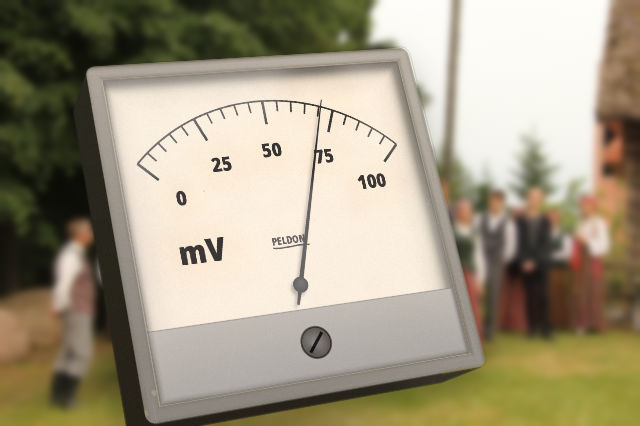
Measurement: 70,mV
